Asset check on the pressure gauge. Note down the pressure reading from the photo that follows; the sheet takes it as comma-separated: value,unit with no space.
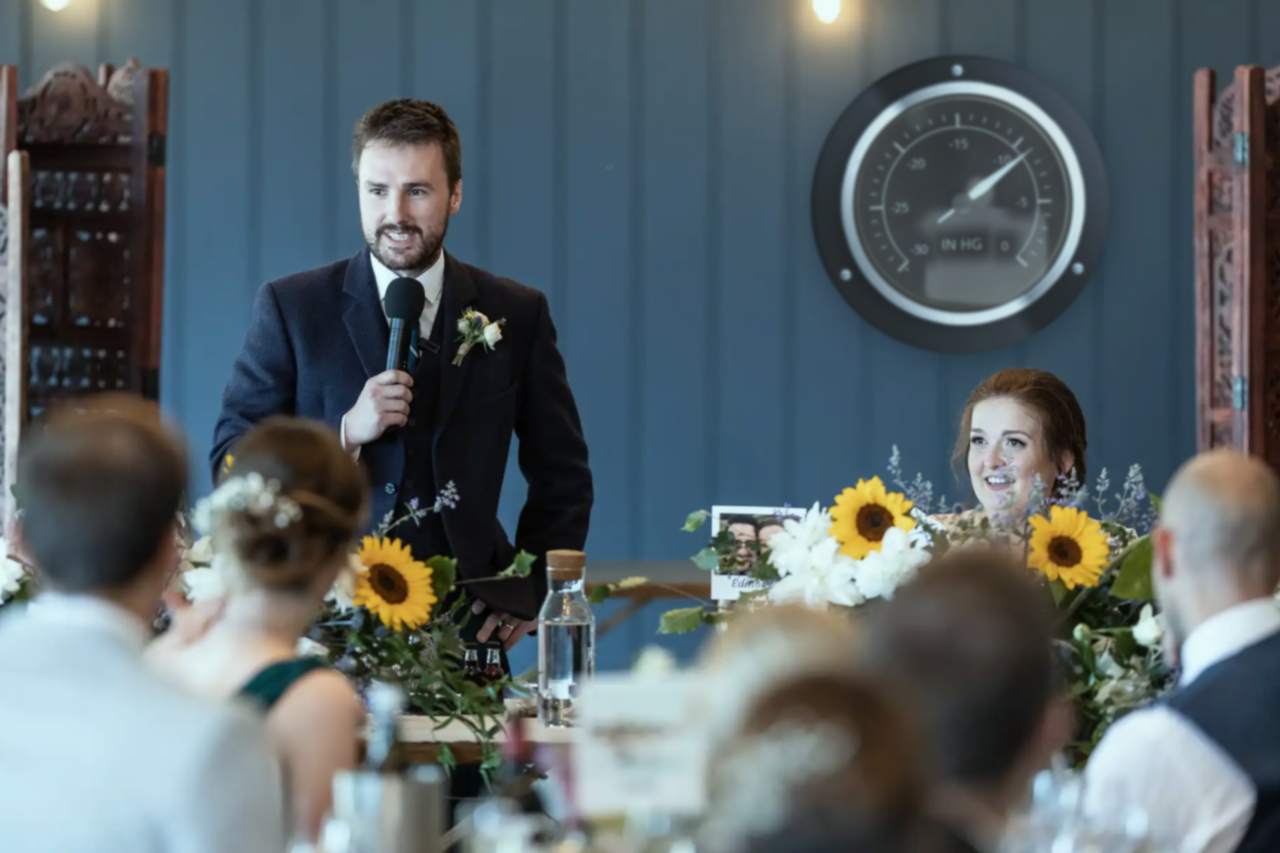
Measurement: -9,inHg
